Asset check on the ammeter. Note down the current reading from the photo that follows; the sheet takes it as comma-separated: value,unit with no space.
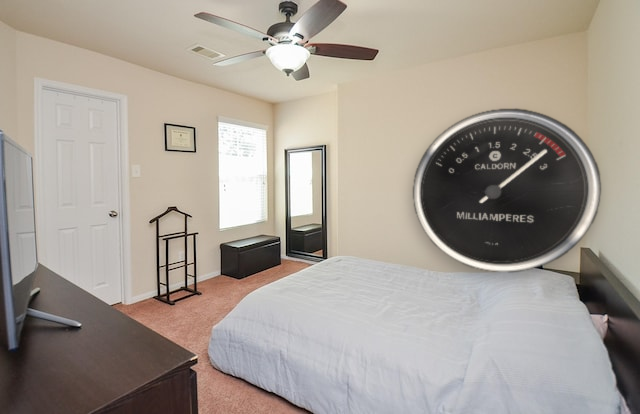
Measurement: 2.7,mA
